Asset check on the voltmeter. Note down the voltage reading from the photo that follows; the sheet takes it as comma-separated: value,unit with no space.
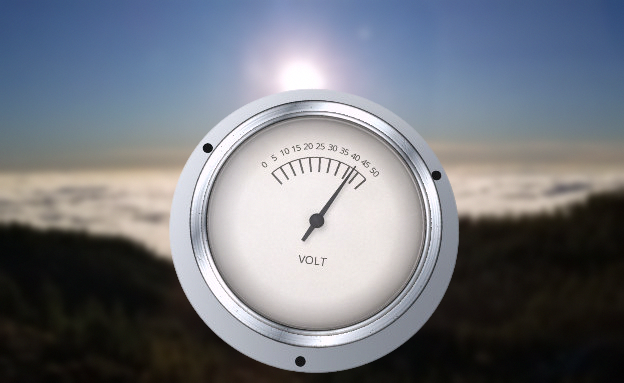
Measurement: 42.5,V
